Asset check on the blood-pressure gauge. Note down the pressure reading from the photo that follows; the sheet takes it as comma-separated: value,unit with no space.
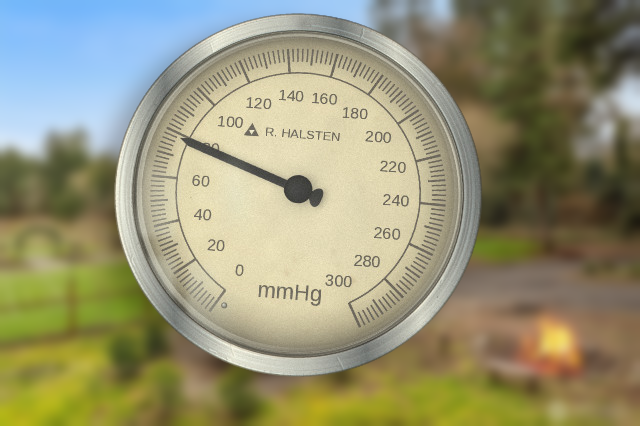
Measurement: 78,mmHg
